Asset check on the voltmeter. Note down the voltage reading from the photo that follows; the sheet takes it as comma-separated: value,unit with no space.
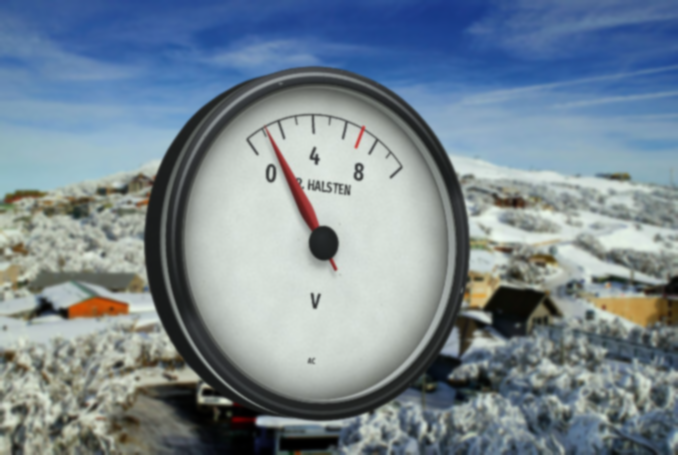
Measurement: 1,V
